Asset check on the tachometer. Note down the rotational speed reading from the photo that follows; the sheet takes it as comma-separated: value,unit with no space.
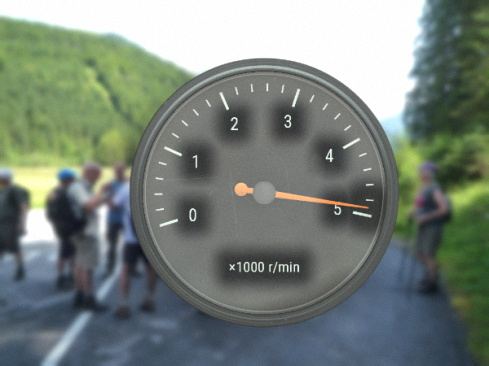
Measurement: 4900,rpm
